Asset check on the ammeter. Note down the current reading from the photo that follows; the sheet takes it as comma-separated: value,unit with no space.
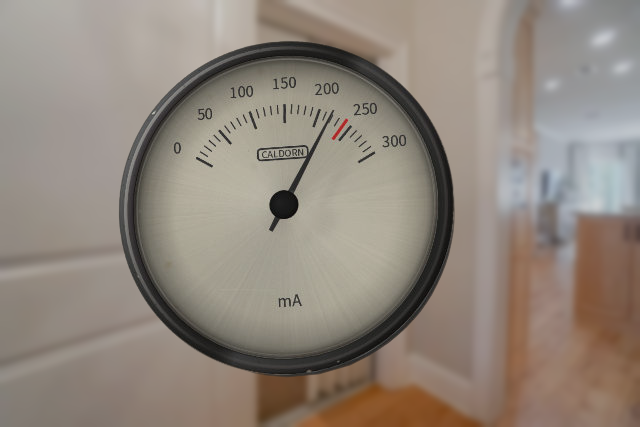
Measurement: 220,mA
